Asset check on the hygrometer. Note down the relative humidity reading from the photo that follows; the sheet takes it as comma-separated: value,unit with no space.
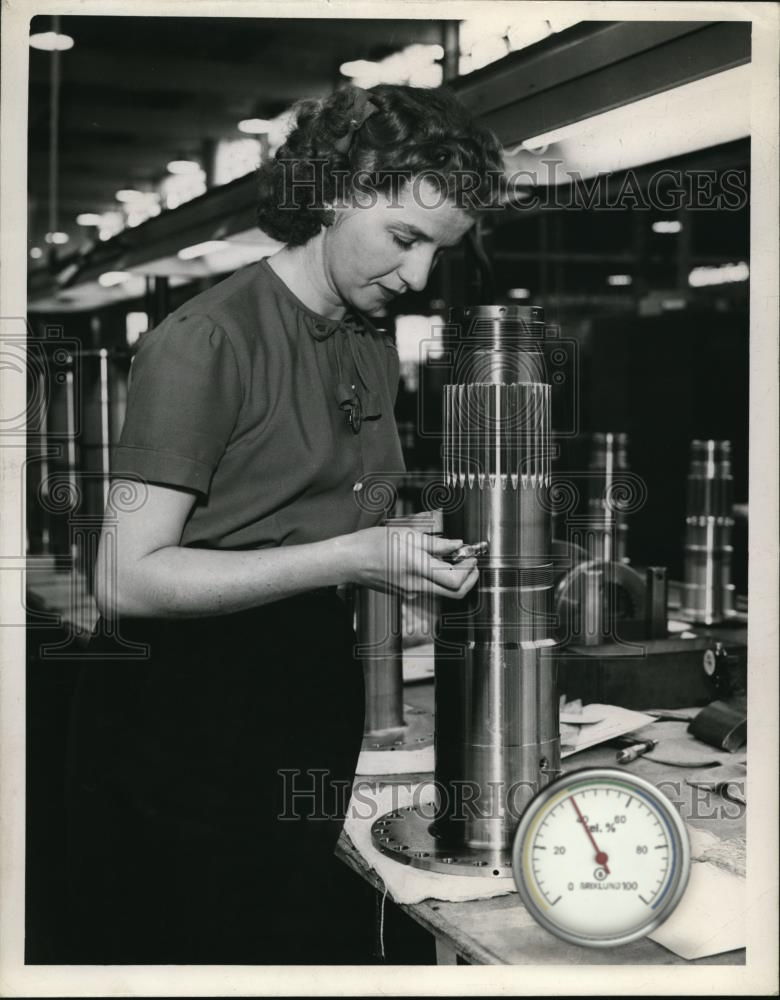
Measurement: 40,%
